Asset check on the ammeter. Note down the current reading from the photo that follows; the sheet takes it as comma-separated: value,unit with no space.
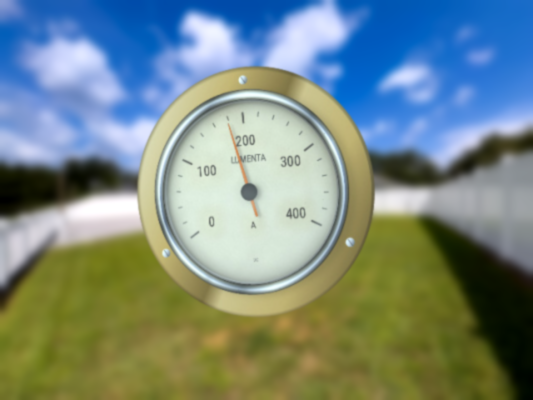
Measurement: 180,A
